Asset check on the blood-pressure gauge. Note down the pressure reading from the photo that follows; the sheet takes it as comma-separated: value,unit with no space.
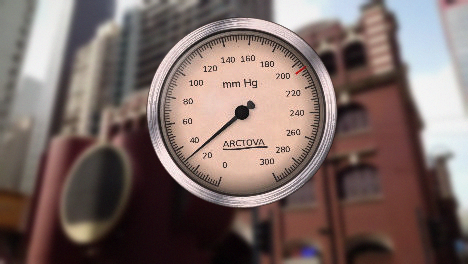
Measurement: 30,mmHg
